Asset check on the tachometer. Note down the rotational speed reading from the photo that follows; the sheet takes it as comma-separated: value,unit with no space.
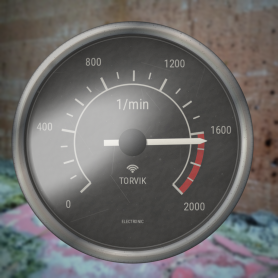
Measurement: 1650,rpm
